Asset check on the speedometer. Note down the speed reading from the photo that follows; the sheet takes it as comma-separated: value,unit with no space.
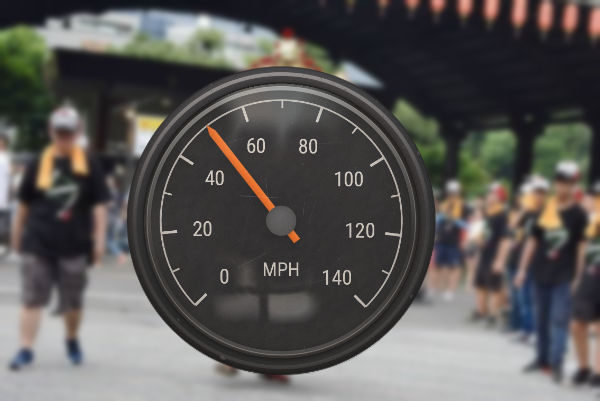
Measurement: 50,mph
